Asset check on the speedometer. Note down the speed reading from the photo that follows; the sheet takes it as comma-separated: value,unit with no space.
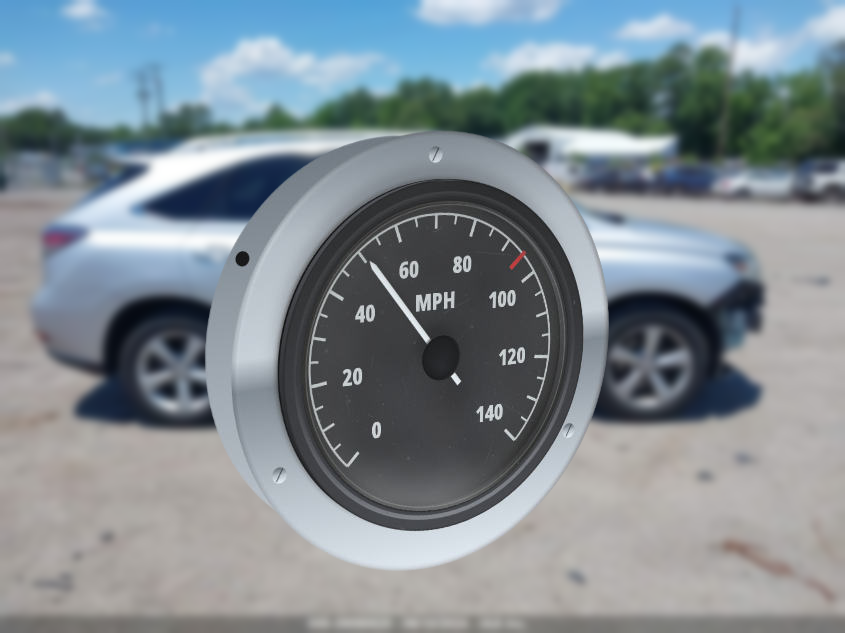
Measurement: 50,mph
